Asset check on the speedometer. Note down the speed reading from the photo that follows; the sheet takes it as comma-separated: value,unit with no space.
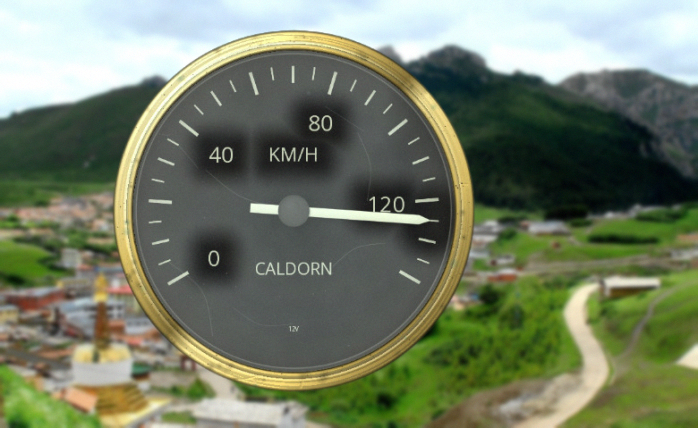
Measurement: 125,km/h
